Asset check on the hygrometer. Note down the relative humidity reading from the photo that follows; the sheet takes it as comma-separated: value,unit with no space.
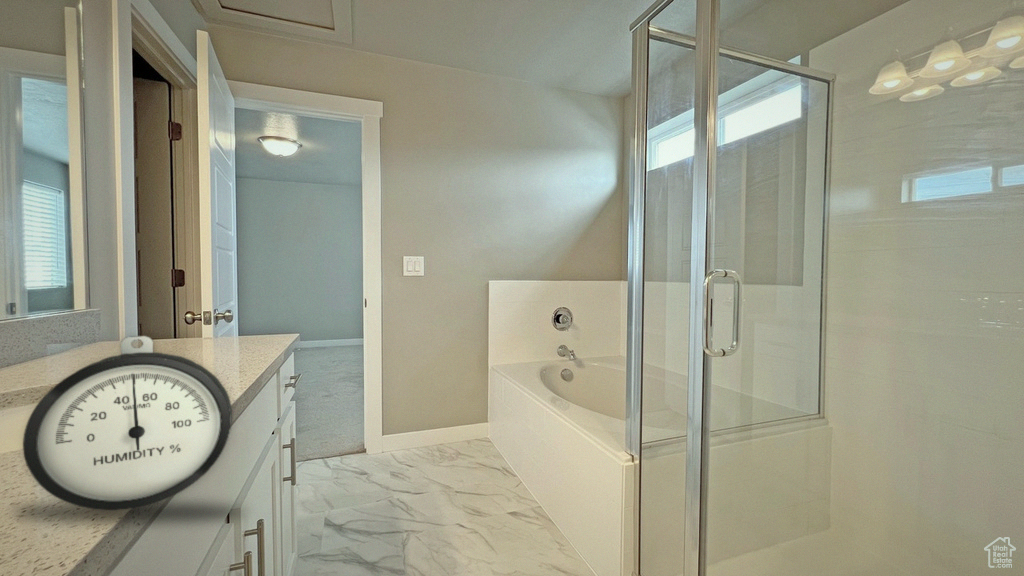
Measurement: 50,%
